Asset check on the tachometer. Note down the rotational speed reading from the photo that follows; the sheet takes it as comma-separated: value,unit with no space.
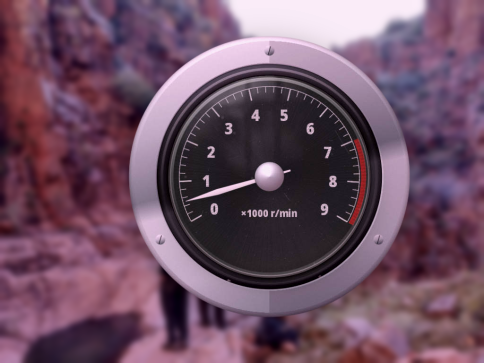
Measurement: 500,rpm
